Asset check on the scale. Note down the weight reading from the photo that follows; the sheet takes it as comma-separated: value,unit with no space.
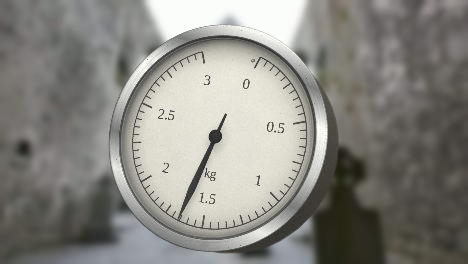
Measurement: 1.65,kg
